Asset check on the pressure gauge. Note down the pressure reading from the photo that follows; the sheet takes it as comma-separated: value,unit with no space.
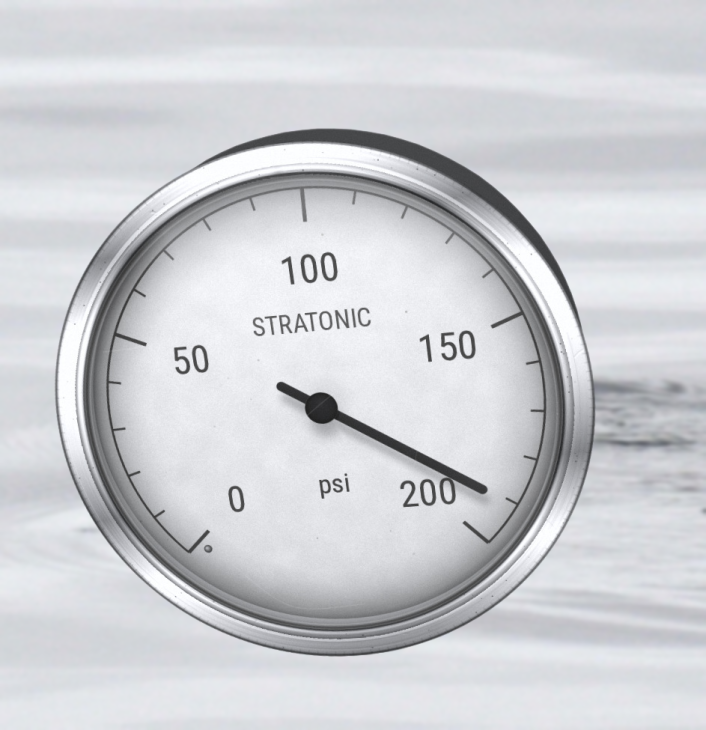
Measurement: 190,psi
